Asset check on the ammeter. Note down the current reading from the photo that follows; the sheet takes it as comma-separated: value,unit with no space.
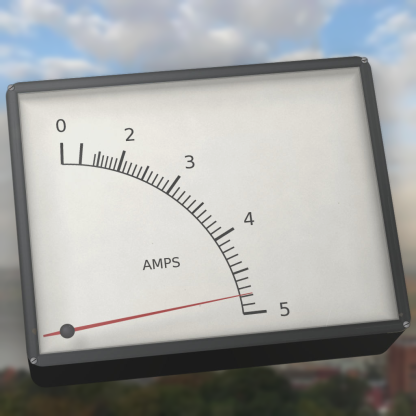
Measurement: 4.8,A
